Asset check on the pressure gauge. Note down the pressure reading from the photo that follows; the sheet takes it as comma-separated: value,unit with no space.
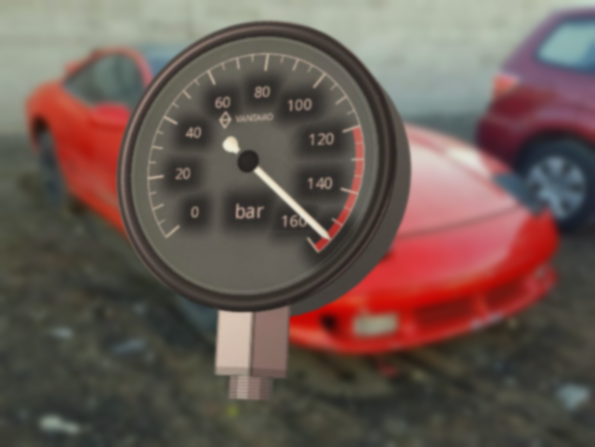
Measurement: 155,bar
